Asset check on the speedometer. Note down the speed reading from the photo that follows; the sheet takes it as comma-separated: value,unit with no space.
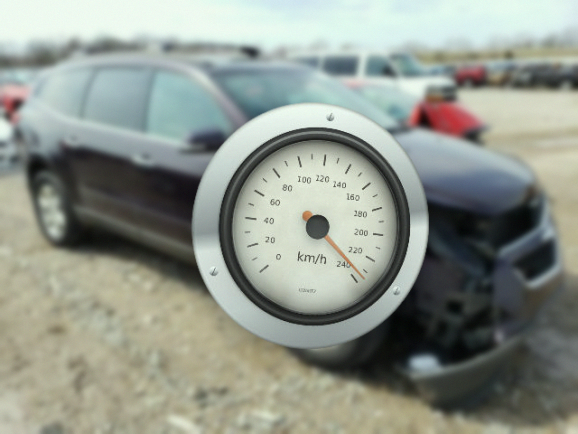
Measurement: 235,km/h
